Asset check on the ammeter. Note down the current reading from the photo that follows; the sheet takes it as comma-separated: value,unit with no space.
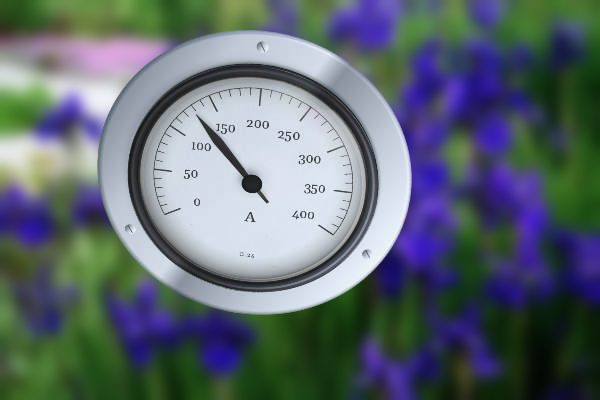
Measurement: 130,A
